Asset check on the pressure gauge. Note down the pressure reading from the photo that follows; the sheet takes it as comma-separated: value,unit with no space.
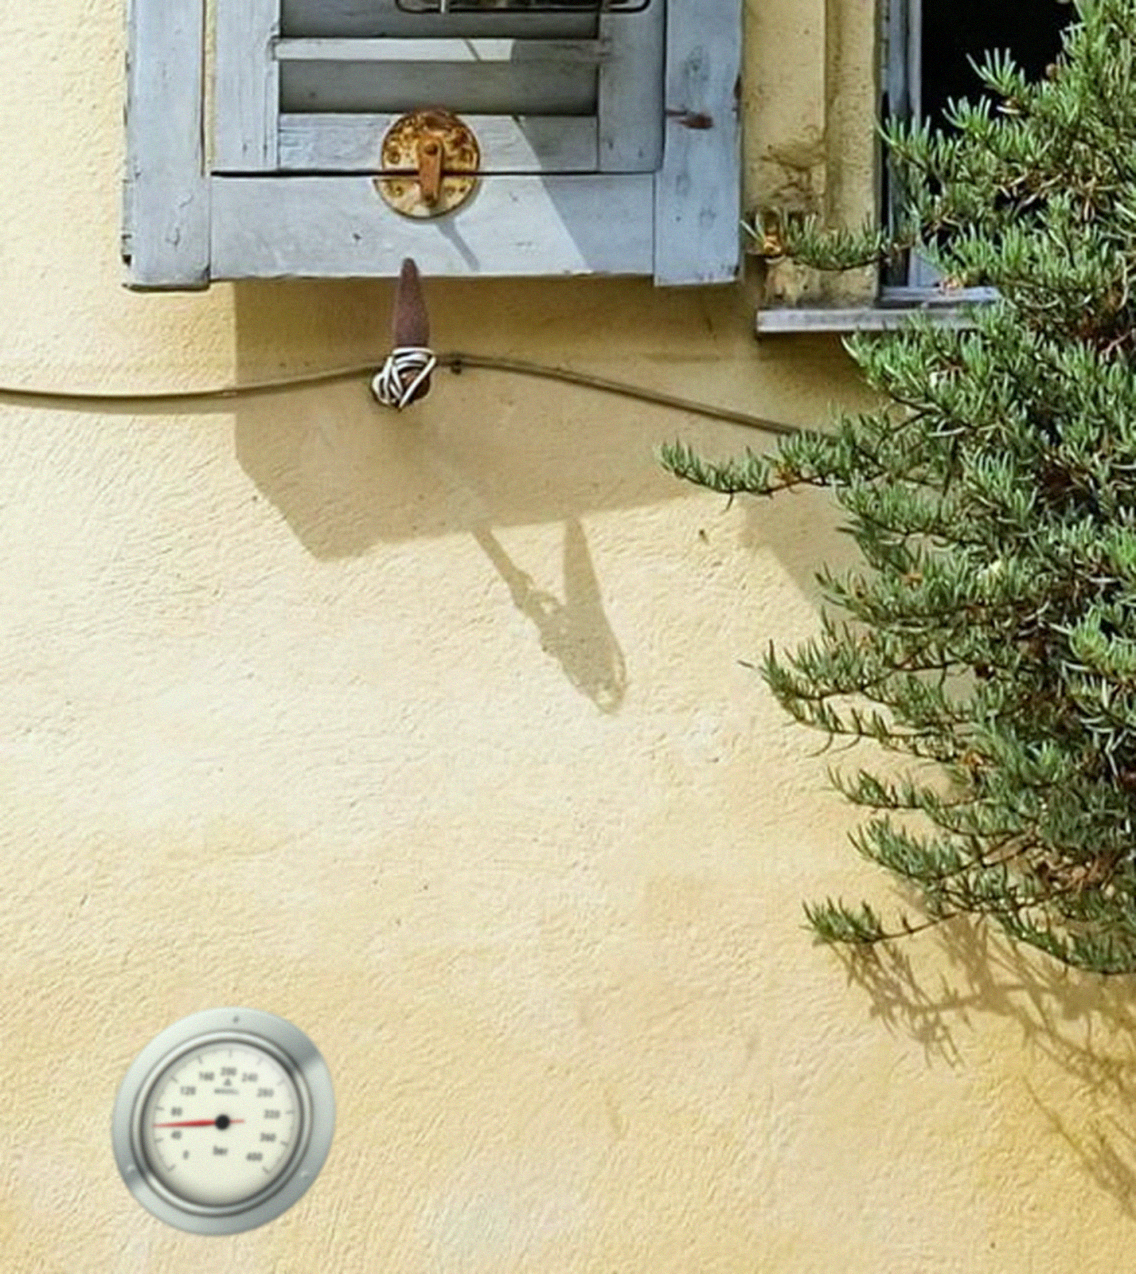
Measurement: 60,bar
